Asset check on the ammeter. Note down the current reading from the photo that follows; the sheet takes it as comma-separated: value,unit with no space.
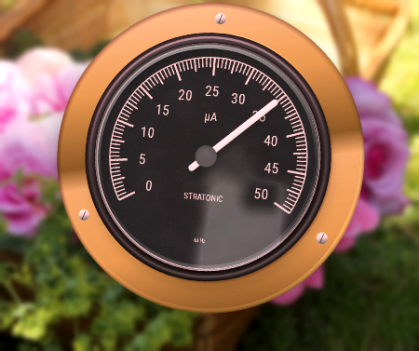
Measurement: 35,µA
